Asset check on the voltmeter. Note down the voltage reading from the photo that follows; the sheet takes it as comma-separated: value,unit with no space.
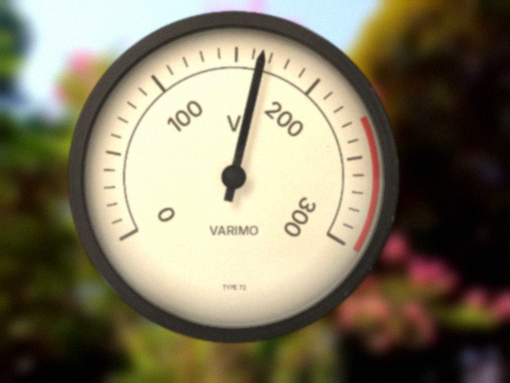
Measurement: 165,V
